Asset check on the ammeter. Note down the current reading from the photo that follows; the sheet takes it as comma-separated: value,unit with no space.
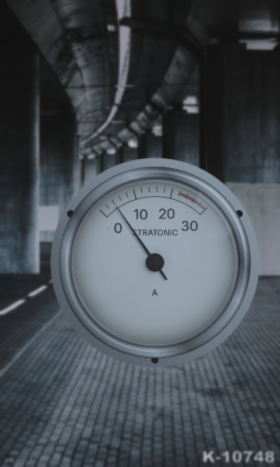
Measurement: 4,A
